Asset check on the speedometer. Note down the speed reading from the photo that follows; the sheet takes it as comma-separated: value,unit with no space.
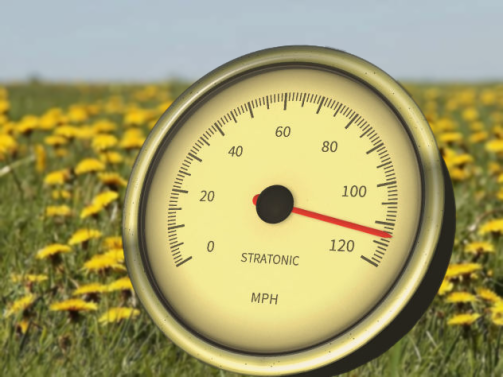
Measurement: 113,mph
